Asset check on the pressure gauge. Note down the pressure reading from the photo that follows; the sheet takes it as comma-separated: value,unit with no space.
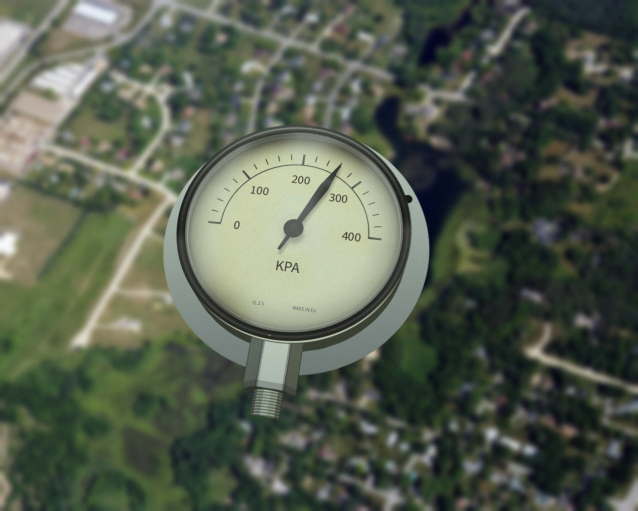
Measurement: 260,kPa
